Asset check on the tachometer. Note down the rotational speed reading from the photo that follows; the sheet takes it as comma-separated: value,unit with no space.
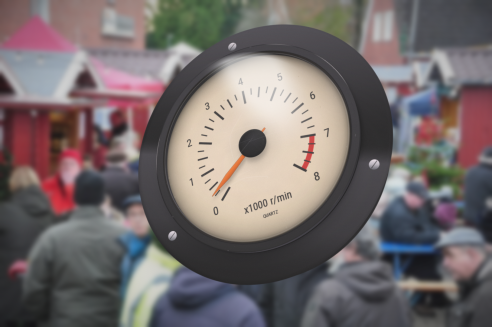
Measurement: 250,rpm
